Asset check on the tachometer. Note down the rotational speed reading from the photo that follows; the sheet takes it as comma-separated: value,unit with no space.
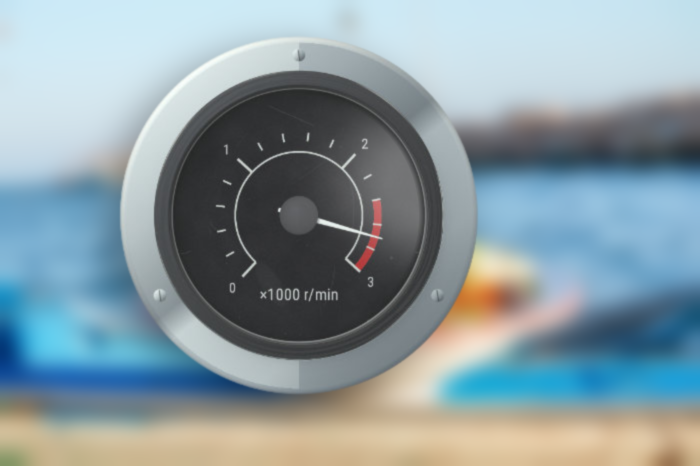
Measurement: 2700,rpm
